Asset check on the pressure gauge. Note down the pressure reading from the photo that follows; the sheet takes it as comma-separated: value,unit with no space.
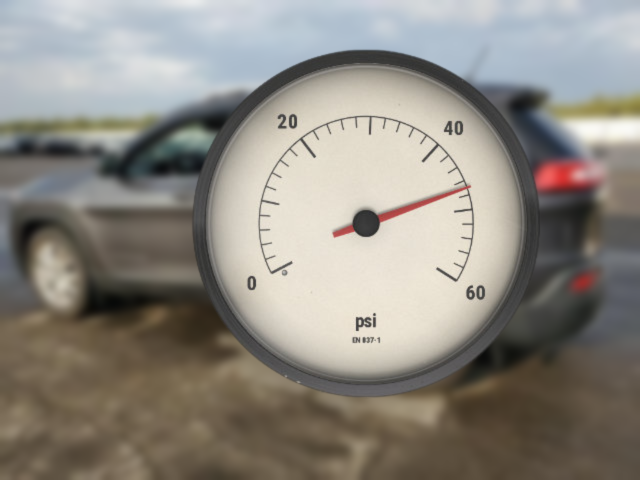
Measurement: 47,psi
